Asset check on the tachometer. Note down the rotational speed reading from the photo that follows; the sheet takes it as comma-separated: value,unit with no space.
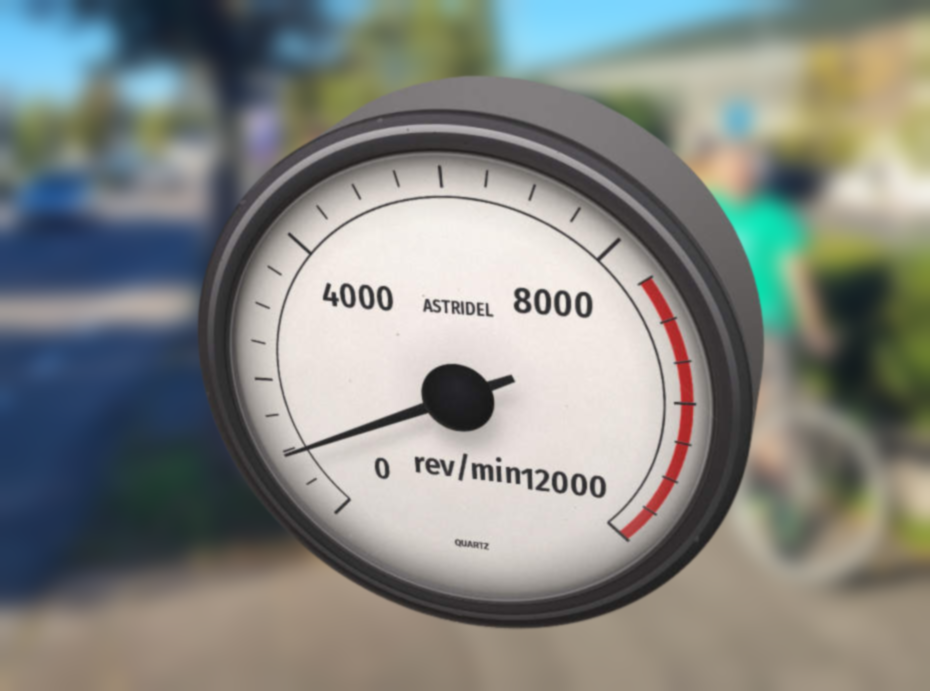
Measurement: 1000,rpm
